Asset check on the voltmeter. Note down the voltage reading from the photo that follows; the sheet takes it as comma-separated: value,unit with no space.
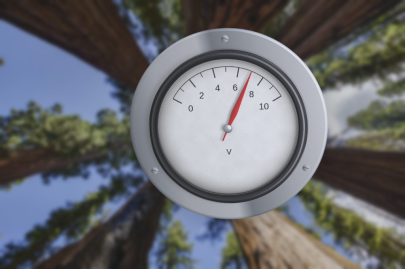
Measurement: 7,V
